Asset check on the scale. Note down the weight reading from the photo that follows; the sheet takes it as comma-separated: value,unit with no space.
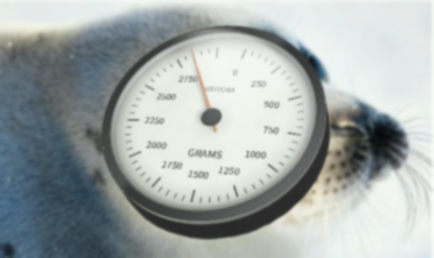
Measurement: 2850,g
